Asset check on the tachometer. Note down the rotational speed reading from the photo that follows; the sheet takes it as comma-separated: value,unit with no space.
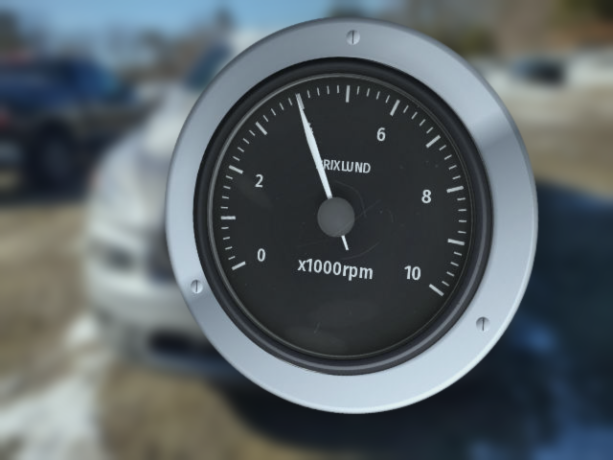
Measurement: 4000,rpm
